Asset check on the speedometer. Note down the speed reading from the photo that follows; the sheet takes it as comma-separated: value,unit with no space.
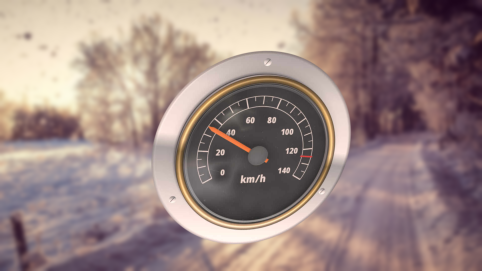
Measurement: 35,km/h
